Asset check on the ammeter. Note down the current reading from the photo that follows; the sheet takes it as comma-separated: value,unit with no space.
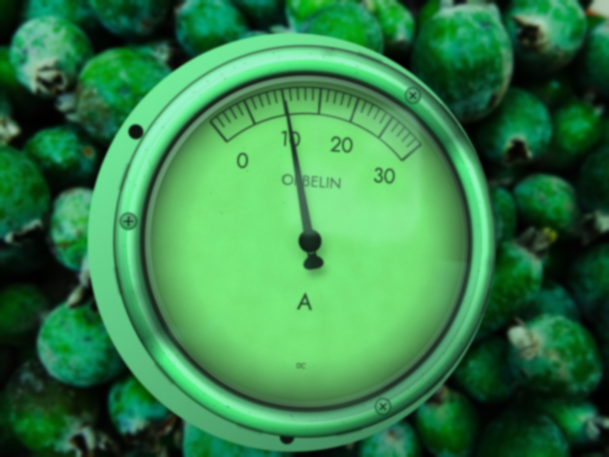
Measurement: 10,A
